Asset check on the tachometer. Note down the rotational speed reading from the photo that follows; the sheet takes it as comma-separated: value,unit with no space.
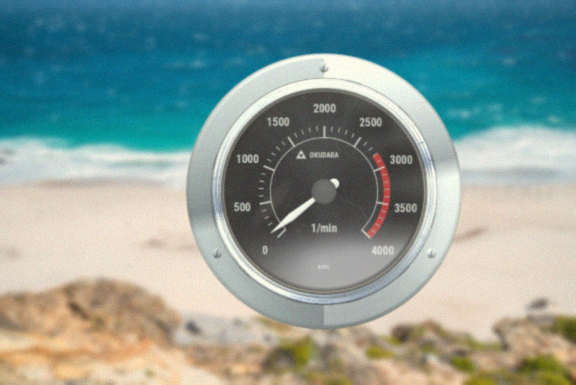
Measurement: 100,rpm
